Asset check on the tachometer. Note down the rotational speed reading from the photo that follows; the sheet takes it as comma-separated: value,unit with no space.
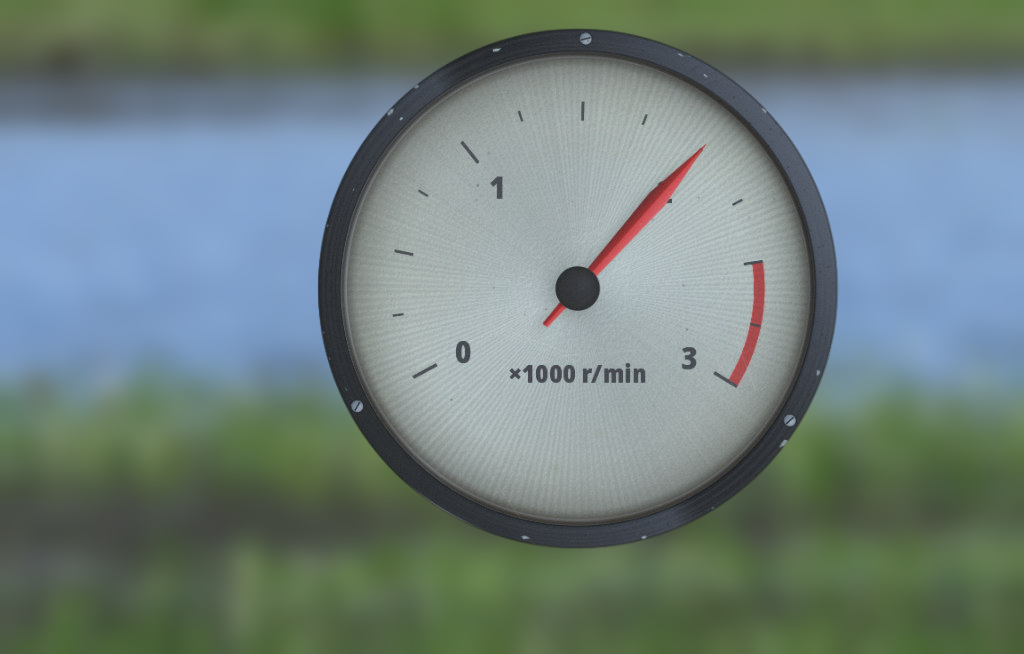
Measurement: 2000,rpm
